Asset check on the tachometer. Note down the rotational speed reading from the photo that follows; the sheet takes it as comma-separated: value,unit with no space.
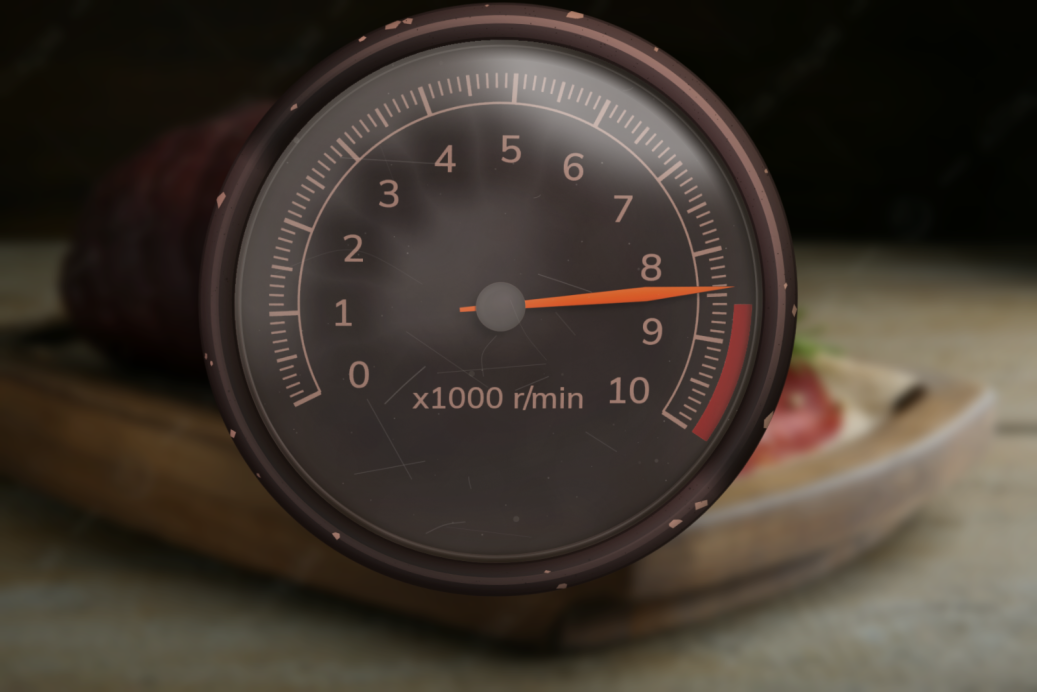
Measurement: 8400,rpm
